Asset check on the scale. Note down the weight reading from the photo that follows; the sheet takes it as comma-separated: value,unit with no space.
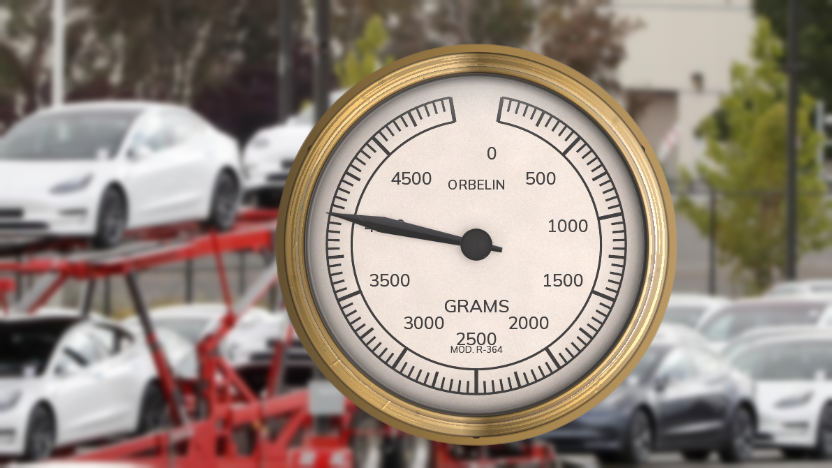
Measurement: 4000,g
